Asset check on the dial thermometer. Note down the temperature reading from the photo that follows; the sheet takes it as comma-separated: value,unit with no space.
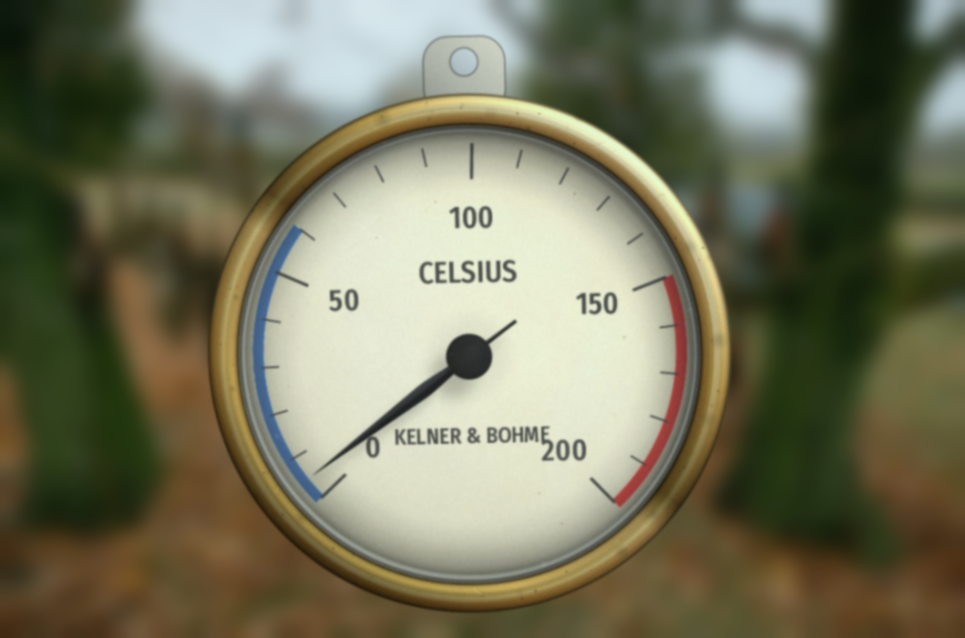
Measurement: 5,°C
